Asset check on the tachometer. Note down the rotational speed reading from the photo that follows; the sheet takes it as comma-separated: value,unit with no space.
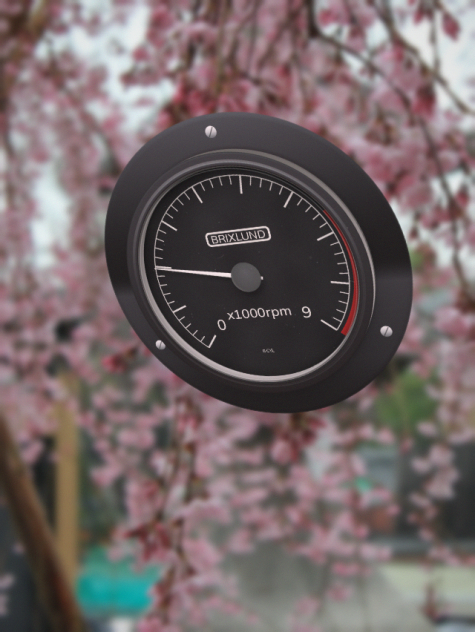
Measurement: 2000,rpm
